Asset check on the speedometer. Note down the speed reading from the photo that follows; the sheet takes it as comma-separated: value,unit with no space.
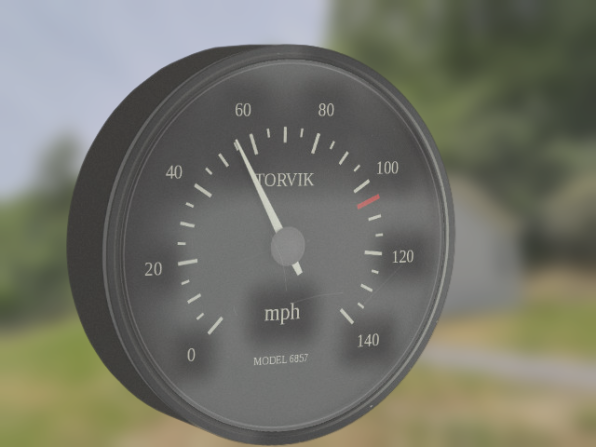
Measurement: 55,mph
